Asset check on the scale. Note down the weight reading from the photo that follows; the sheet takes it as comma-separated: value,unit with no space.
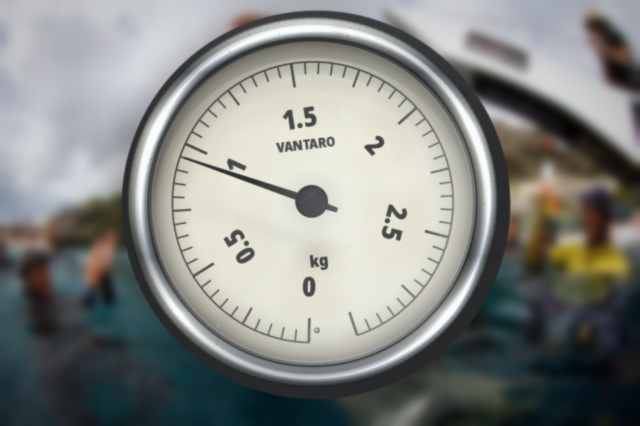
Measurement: 0.95,kg
